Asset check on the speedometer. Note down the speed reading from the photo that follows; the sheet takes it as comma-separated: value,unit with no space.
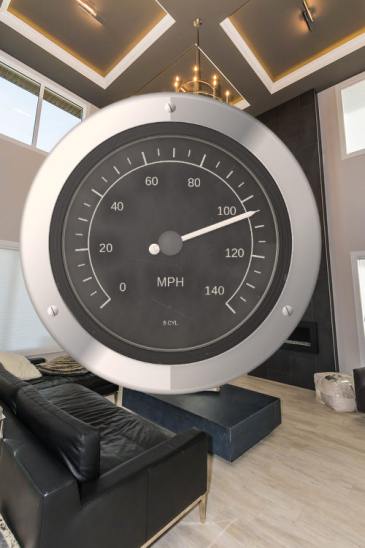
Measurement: 105,mph
